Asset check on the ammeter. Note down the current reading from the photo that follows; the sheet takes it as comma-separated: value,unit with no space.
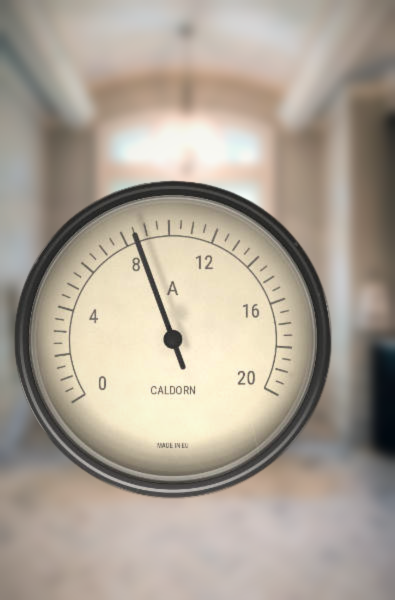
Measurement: 8.5,A
